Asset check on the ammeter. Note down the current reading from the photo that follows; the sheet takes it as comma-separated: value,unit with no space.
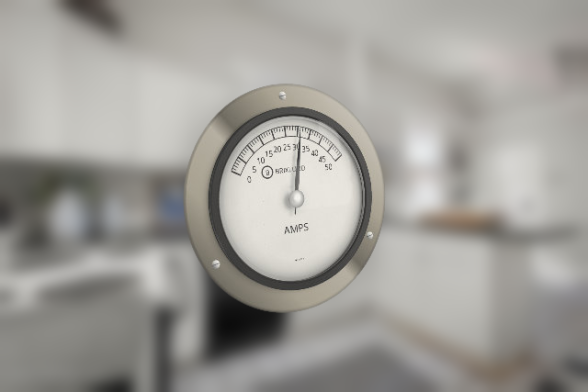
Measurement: 30,A
